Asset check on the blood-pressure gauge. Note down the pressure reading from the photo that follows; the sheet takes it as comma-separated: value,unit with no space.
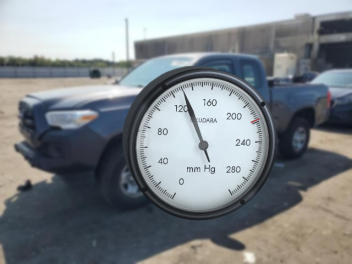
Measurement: 130,mmHg
